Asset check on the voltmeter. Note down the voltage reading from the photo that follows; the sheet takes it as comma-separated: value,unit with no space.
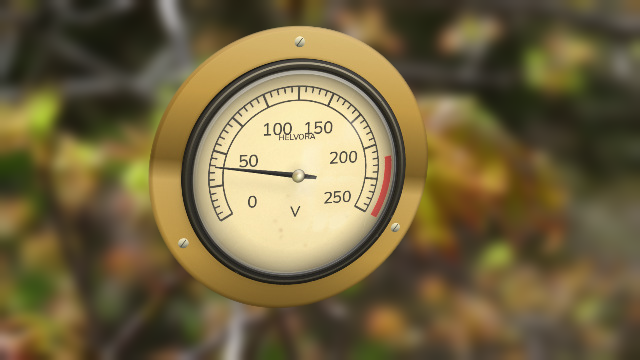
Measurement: 40,V
